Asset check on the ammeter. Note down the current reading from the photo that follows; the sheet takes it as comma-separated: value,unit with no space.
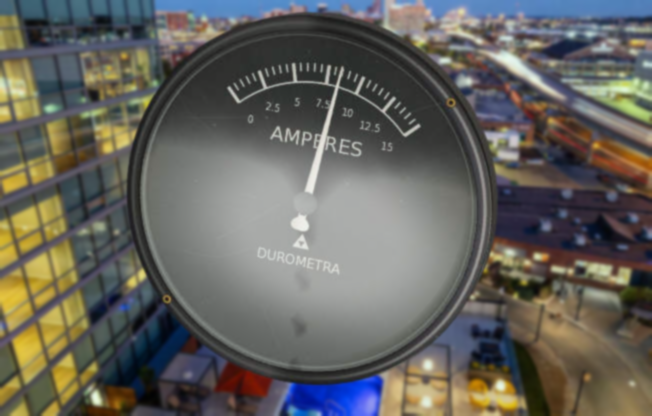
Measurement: 8.5,A
